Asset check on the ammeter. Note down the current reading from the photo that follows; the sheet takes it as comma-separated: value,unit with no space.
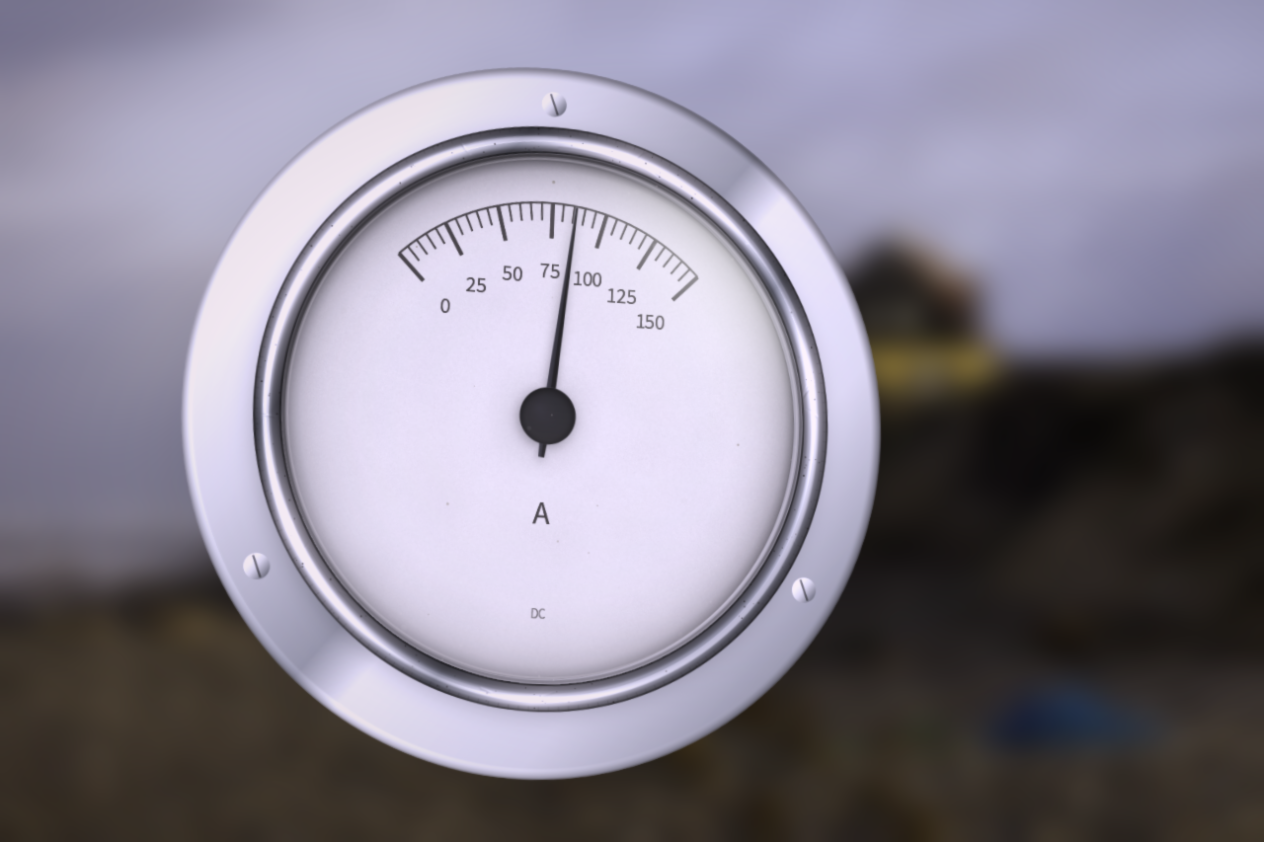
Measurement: 85,A
